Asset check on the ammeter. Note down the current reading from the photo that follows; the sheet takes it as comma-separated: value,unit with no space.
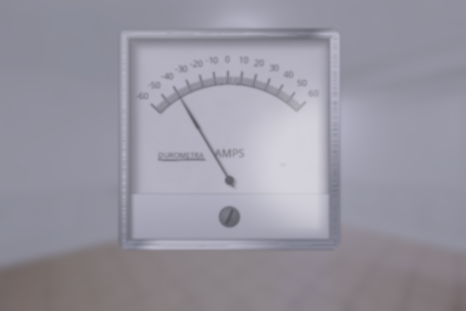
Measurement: -40,A
